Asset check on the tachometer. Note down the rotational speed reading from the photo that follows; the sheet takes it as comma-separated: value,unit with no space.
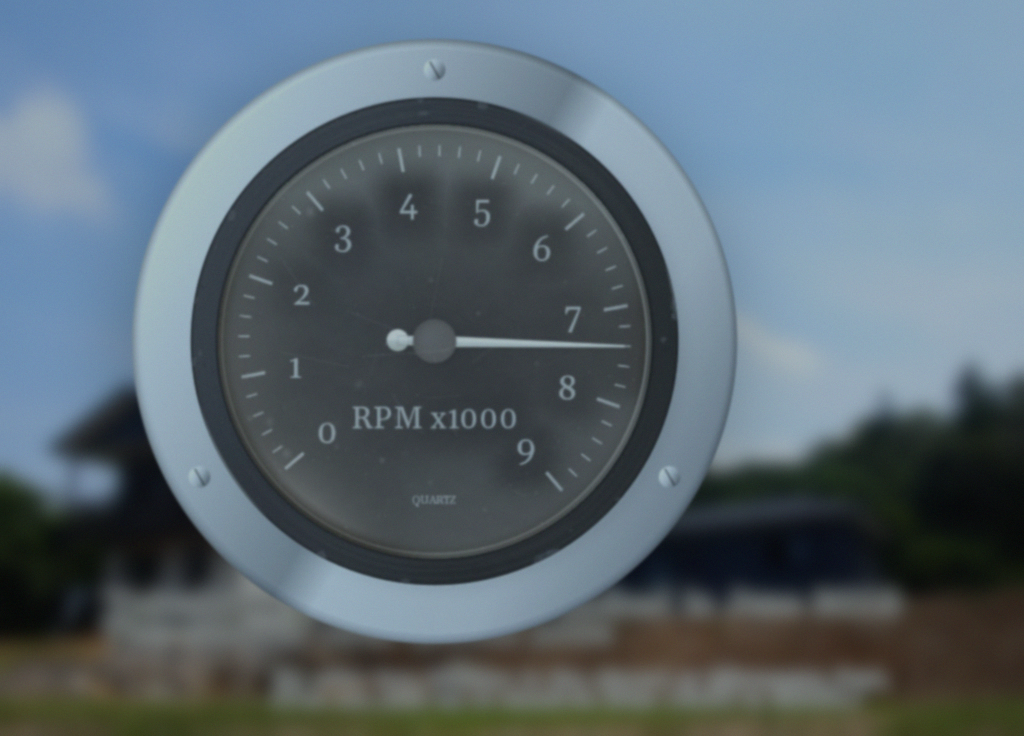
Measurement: 7400,rpm
